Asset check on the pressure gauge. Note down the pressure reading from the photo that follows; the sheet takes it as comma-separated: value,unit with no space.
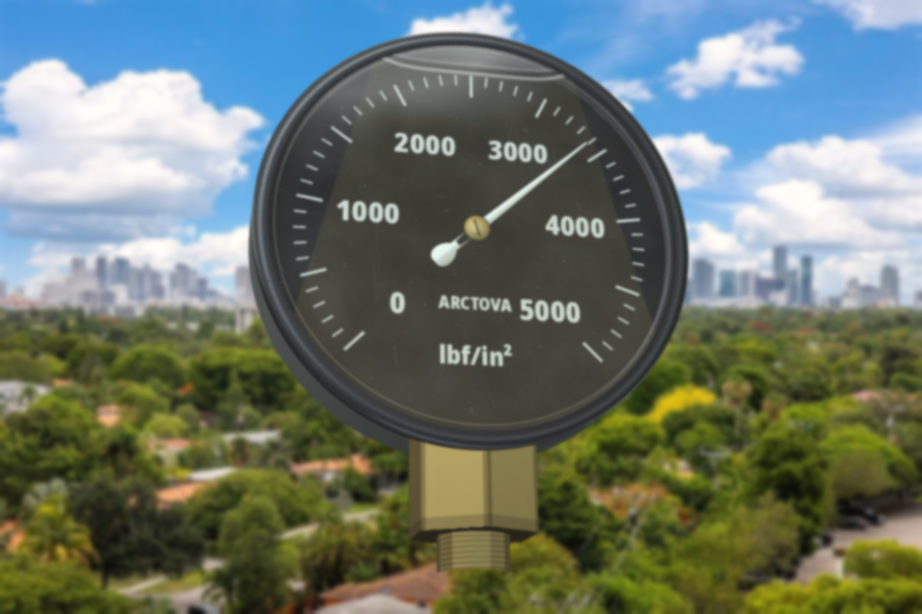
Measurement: 3400,psi
